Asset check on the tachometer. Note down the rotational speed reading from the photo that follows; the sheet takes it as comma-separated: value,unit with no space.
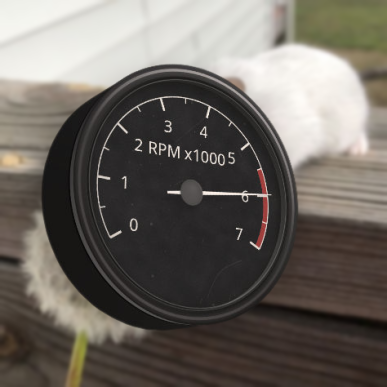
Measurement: 6000,rpm
